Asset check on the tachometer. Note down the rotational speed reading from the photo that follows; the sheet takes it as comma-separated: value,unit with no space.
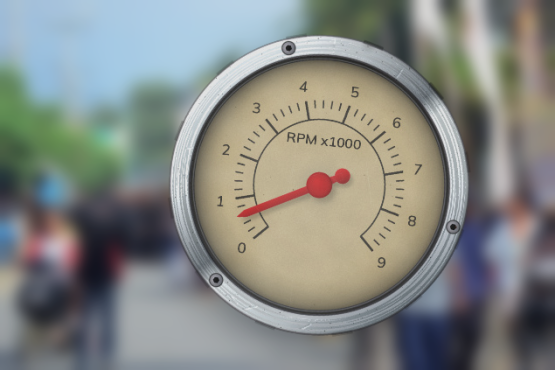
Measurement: 600,rpm
